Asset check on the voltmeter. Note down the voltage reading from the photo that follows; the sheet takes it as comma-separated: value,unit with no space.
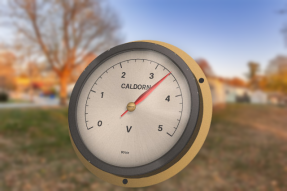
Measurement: 3.4,V
